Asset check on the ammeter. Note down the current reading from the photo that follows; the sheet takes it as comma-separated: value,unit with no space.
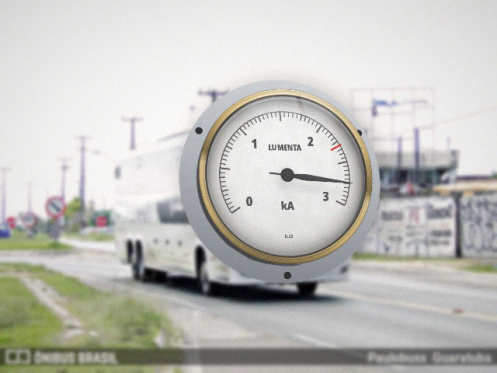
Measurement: 2.75,kA
